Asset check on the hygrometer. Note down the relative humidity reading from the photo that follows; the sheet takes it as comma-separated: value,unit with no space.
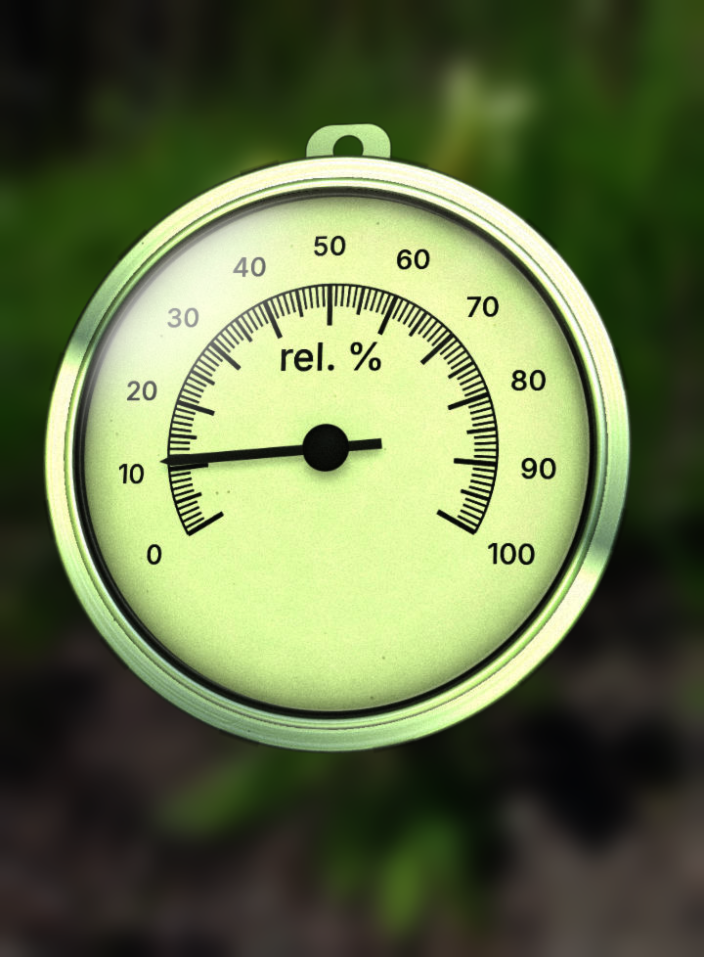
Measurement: 11,%
